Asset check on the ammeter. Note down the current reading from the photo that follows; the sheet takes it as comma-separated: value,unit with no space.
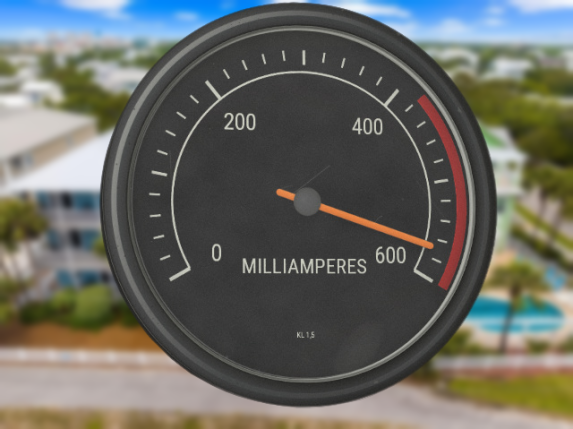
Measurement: 570,mA
